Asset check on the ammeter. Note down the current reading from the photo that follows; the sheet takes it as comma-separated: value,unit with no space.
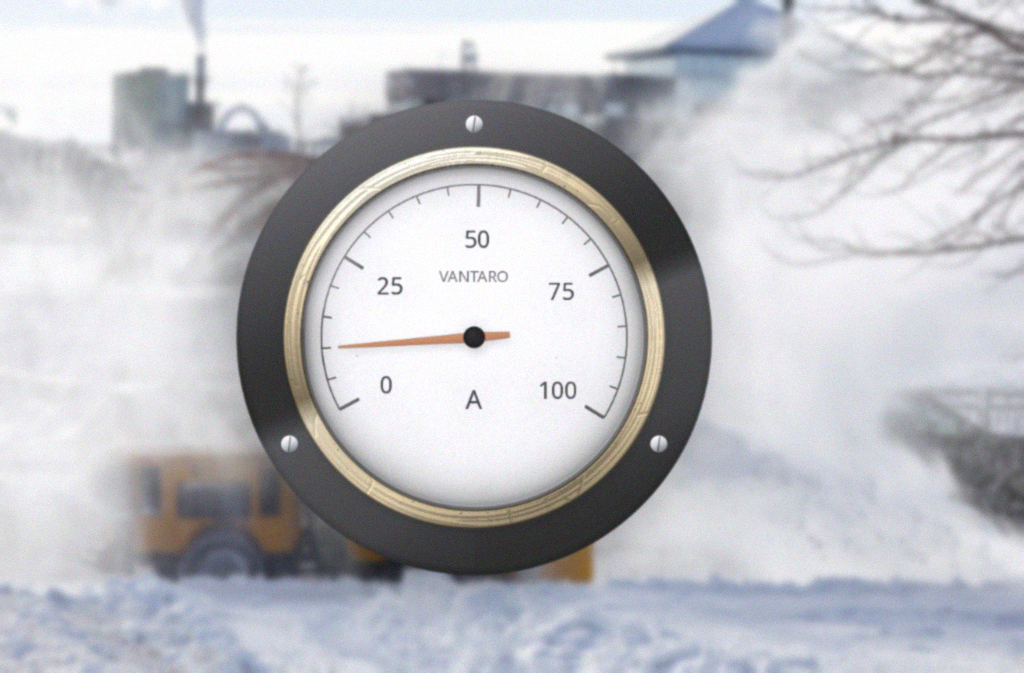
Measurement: 10,A
